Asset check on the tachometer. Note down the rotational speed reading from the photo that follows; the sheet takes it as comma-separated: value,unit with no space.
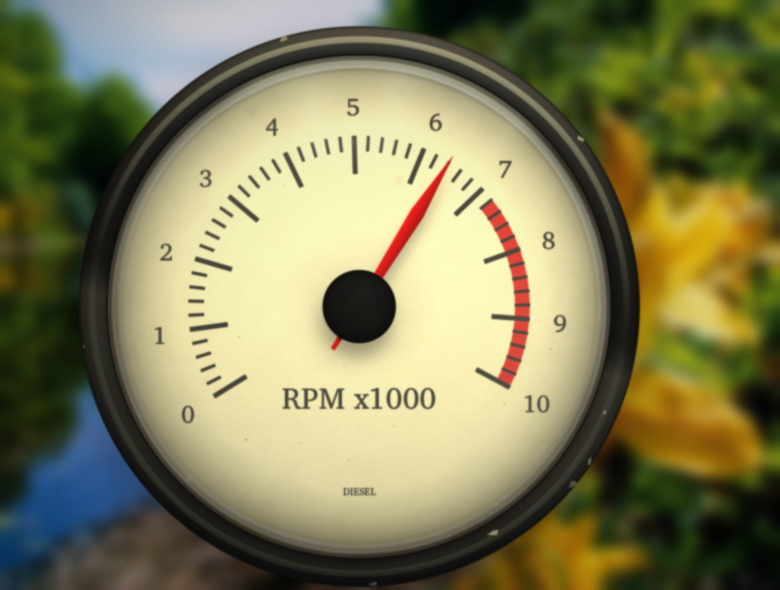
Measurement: 6400,rpm
